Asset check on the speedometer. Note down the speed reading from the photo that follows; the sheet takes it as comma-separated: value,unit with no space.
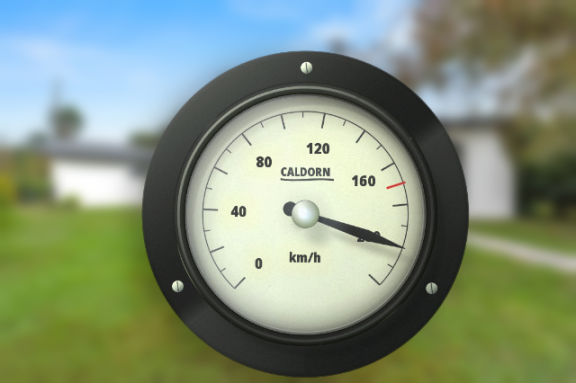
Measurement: 200,km/h
